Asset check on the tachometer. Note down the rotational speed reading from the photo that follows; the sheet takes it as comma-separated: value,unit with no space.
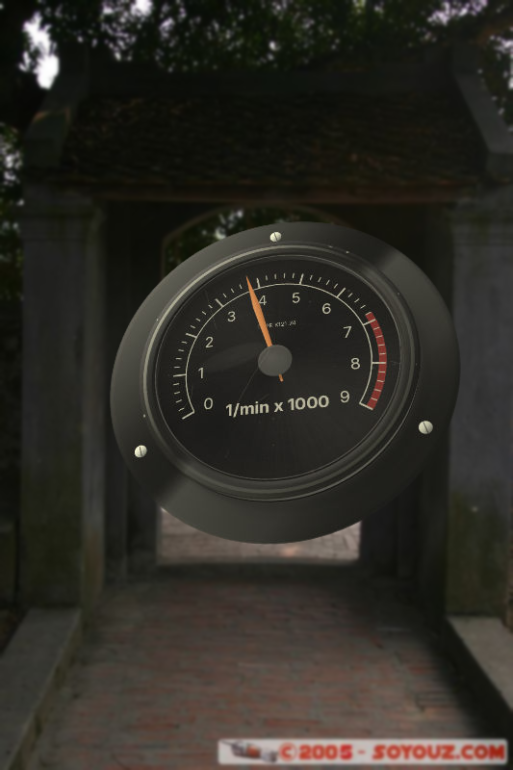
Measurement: 3800,rpm
